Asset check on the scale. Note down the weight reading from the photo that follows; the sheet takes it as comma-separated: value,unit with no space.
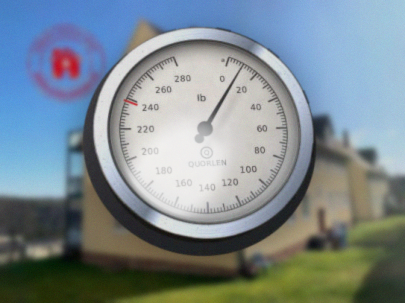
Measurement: 10,lb
